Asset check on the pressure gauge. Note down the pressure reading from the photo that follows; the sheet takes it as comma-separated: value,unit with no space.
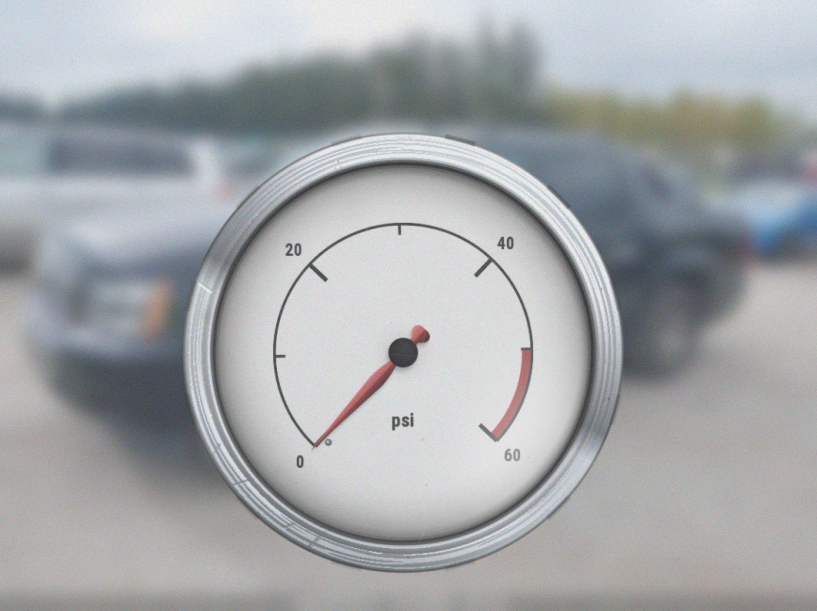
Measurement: 0,psi
